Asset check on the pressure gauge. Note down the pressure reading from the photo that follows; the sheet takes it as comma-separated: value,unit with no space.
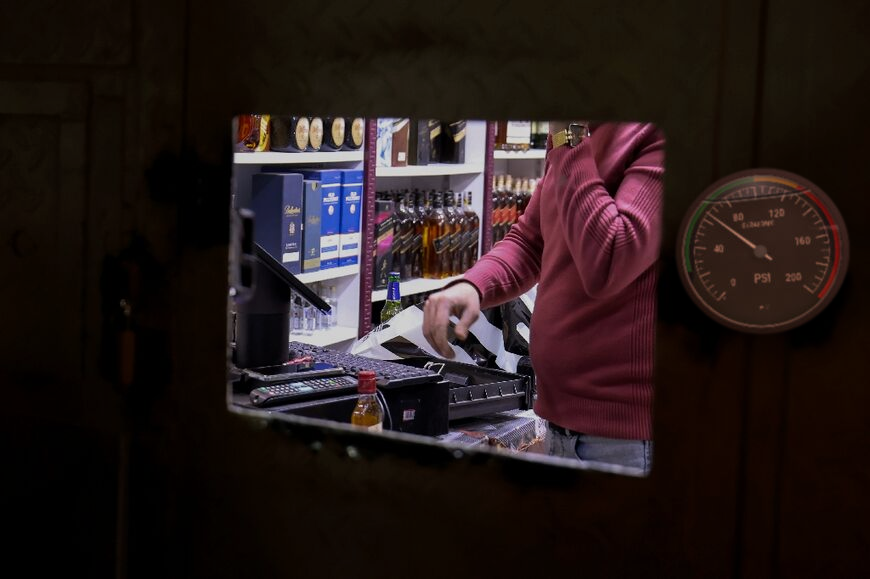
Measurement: 65,psi
